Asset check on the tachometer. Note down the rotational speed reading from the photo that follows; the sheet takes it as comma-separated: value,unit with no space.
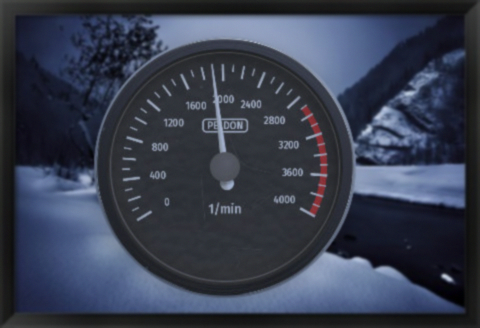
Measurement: 1900,rpm
